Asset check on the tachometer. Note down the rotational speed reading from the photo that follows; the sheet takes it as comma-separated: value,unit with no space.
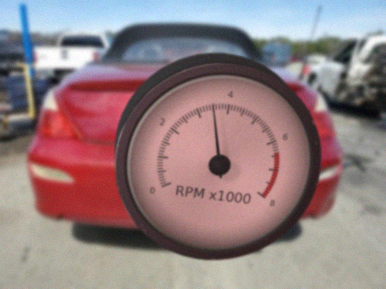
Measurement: 3500,rpm
